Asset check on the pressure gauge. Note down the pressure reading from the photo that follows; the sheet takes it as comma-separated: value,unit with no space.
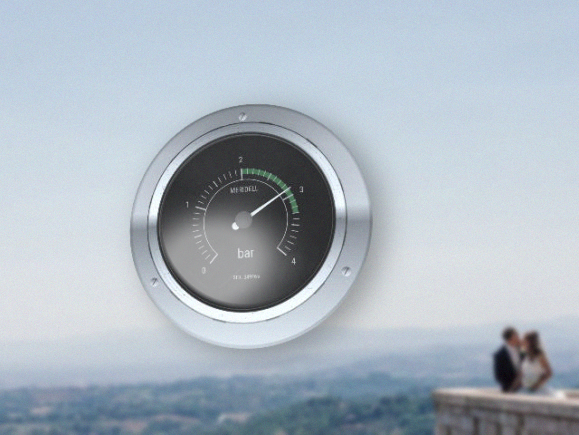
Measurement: 2.9,bar
